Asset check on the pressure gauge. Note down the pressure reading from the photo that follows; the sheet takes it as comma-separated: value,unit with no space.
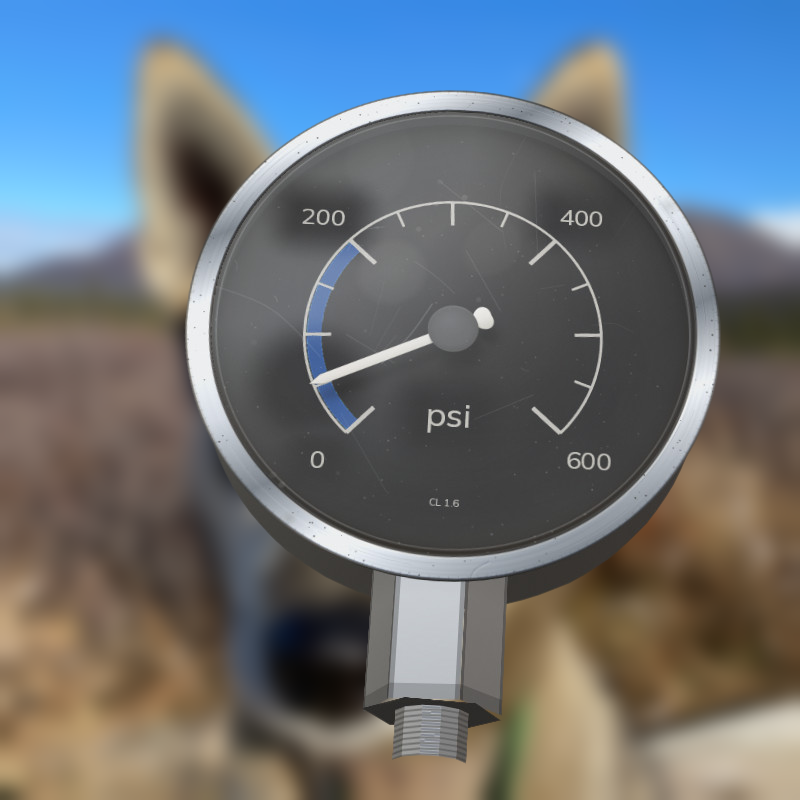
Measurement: 50,psi
